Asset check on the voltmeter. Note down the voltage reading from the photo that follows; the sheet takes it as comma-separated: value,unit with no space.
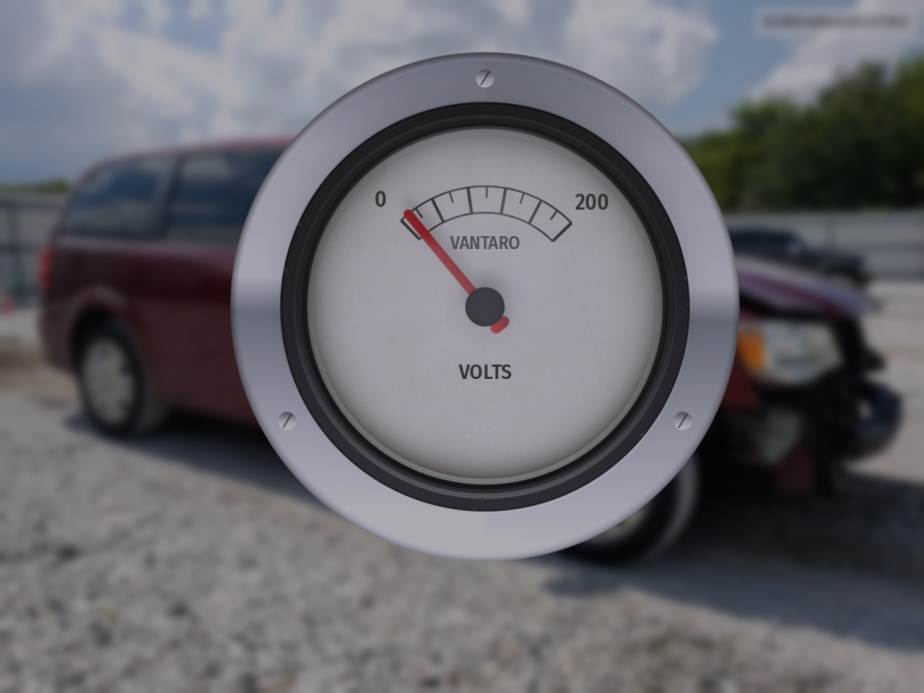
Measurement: 10,V
